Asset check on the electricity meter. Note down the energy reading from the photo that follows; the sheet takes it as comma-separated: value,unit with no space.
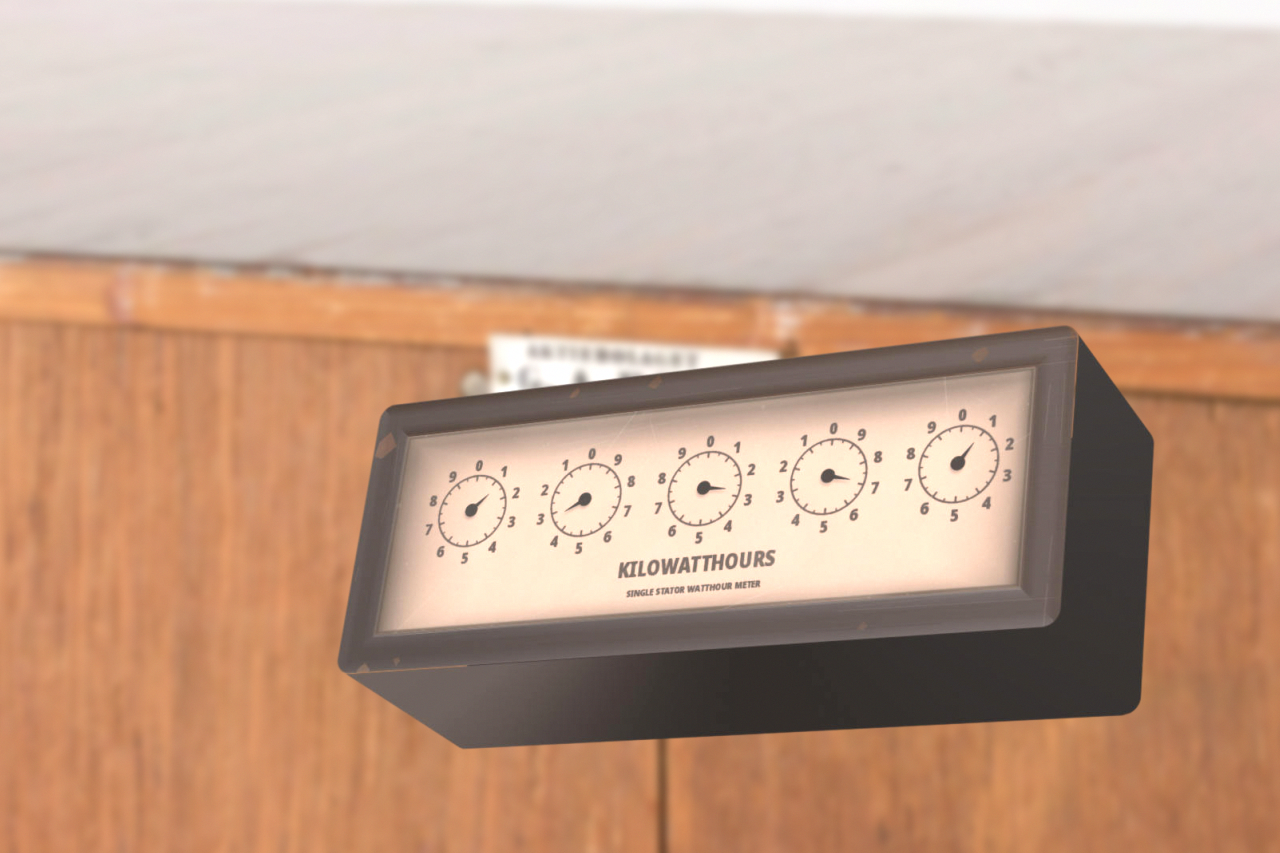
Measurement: 13271,kWh
